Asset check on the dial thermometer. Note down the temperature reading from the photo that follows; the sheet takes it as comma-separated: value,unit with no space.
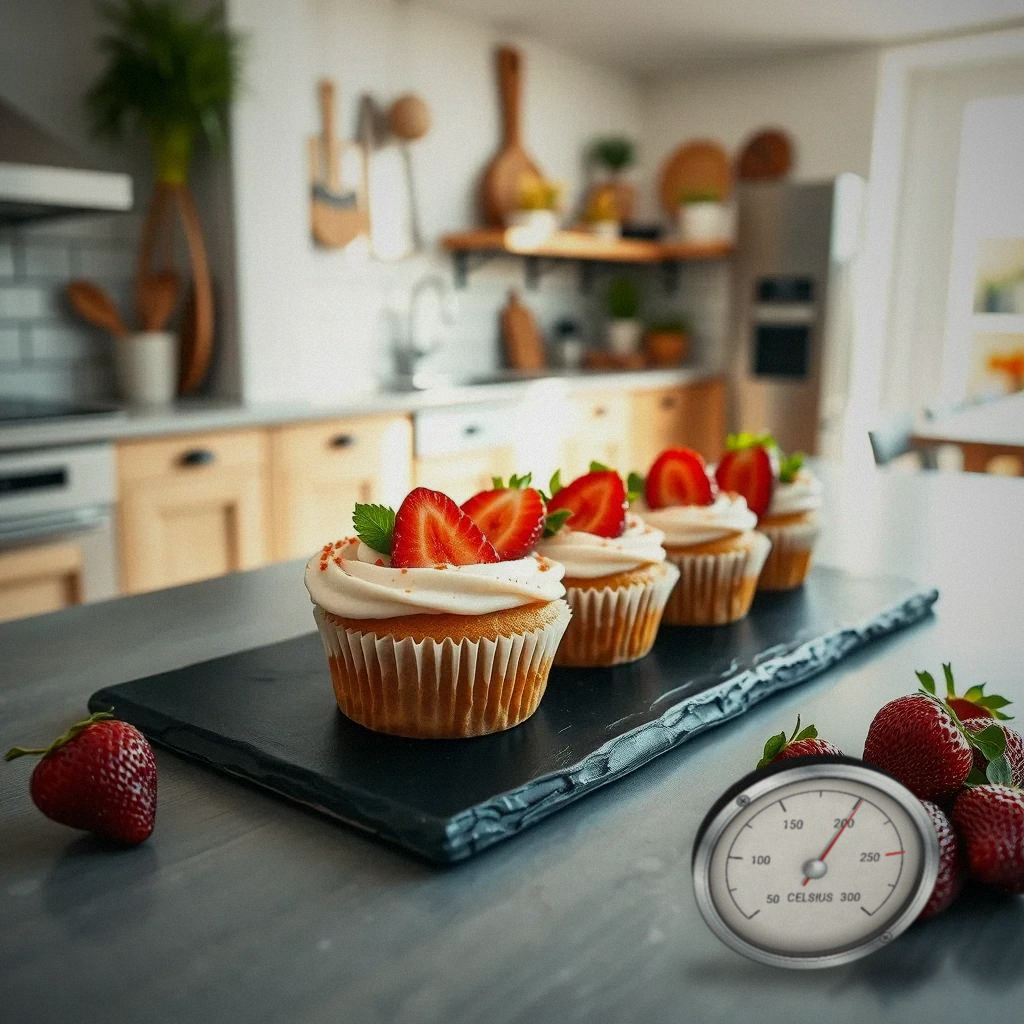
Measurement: 200,°C
